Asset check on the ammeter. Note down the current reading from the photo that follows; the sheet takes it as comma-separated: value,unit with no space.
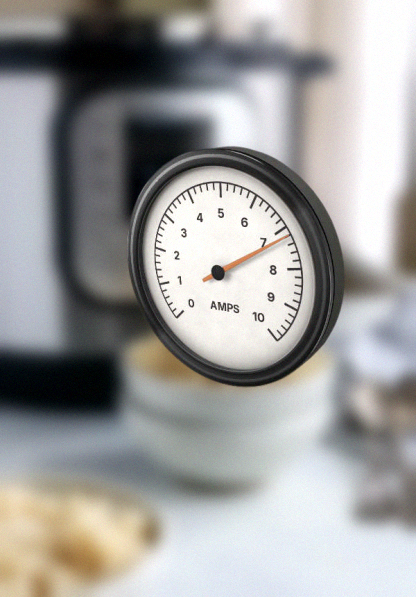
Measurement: 7.2,A
